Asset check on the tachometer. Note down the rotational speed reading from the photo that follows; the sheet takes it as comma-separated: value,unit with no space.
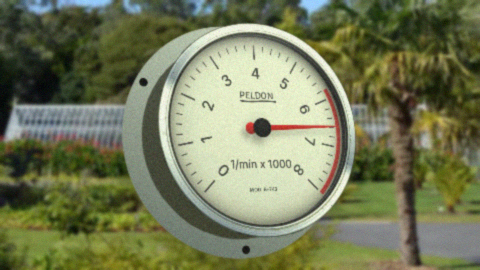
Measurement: 6600,rpm
